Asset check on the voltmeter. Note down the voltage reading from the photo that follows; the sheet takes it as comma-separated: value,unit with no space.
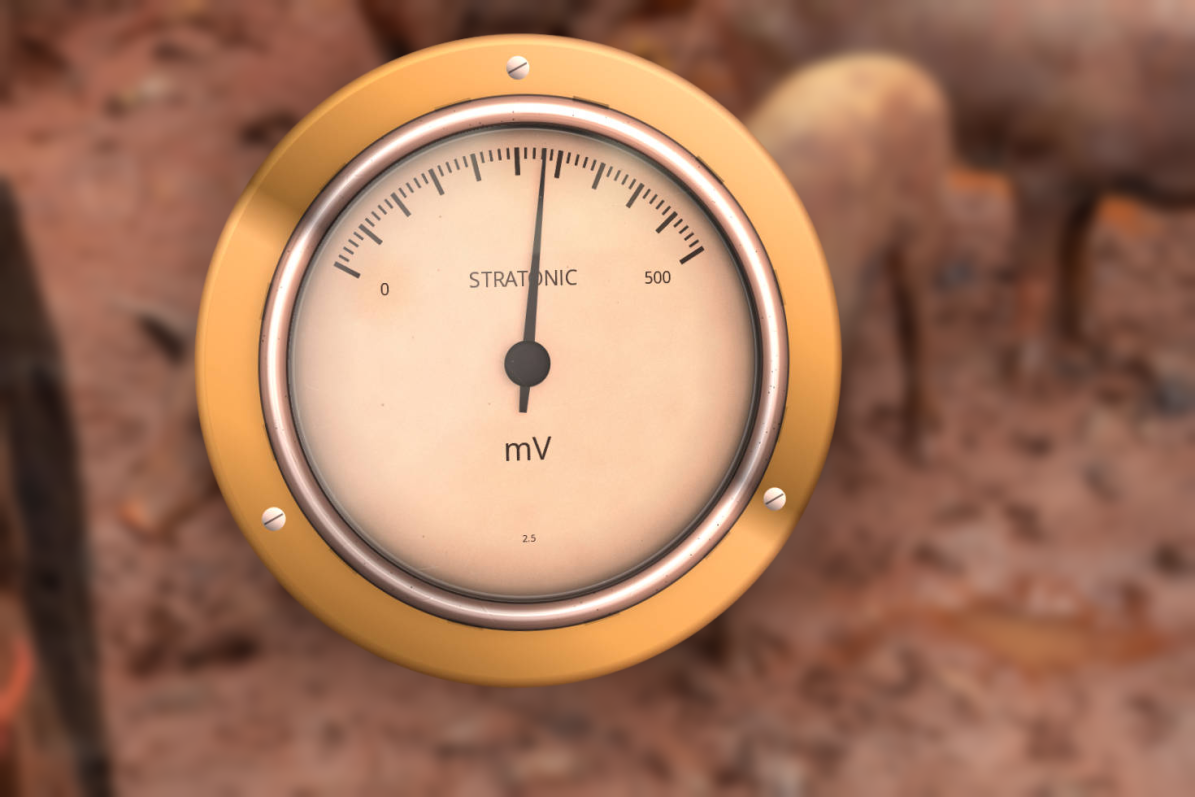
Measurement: 280,mV
